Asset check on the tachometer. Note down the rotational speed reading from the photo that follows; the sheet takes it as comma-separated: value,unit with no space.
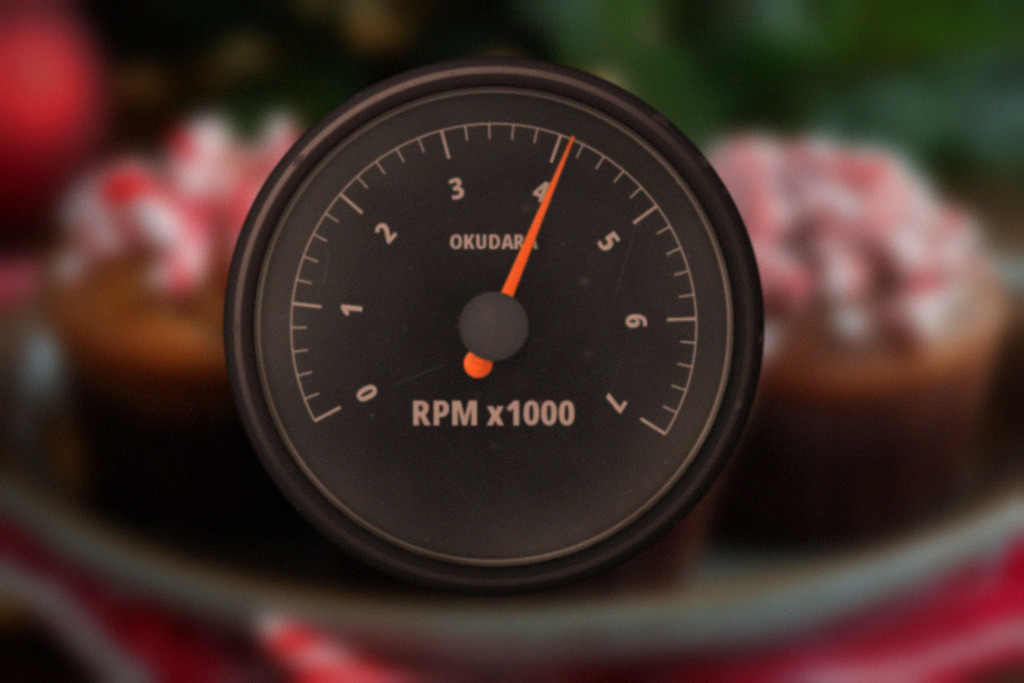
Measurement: 4100,rpm
